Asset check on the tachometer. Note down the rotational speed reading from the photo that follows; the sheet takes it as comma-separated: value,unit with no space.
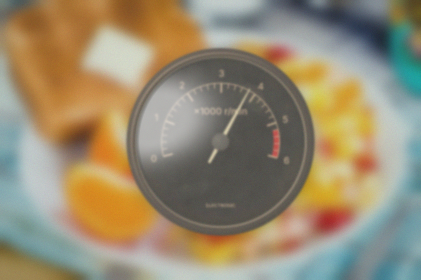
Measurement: 3800,rpm
